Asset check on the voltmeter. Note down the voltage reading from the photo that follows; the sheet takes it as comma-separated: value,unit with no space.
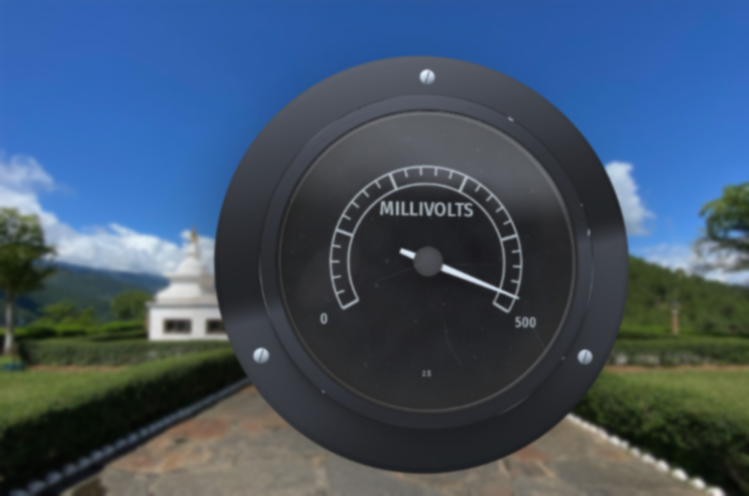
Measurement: 480,mV
